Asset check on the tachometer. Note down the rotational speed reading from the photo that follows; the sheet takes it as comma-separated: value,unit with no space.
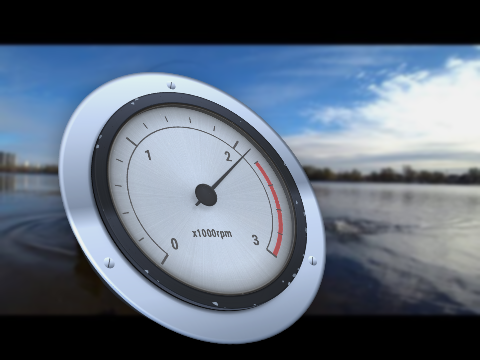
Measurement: 2100,rpm
